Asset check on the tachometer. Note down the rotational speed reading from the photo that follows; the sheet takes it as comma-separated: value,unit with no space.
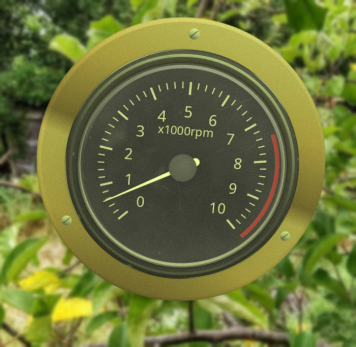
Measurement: 600,rpm
